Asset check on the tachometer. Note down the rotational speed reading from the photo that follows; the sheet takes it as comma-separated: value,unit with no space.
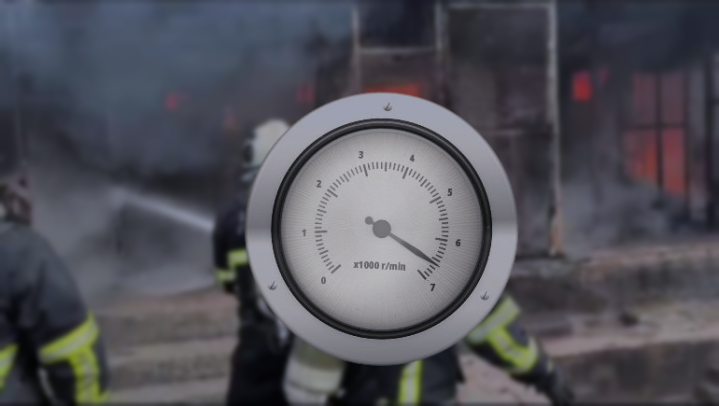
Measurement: 6600,rpm
